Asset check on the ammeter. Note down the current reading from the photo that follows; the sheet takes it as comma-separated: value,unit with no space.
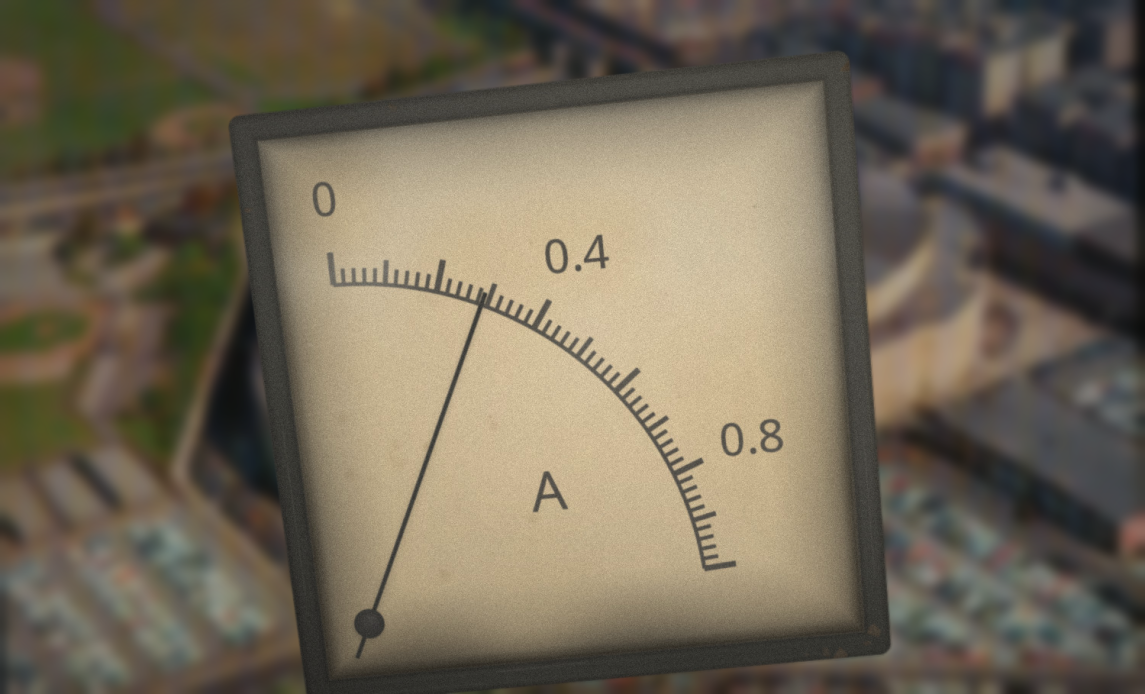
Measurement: 0.29,A
